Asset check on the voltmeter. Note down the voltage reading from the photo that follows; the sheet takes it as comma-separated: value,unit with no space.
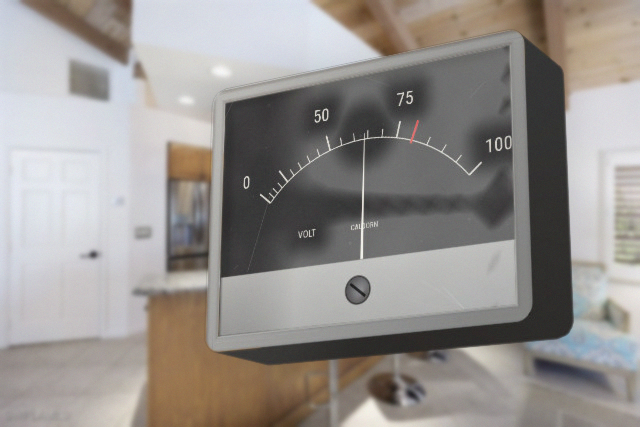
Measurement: 65,V
